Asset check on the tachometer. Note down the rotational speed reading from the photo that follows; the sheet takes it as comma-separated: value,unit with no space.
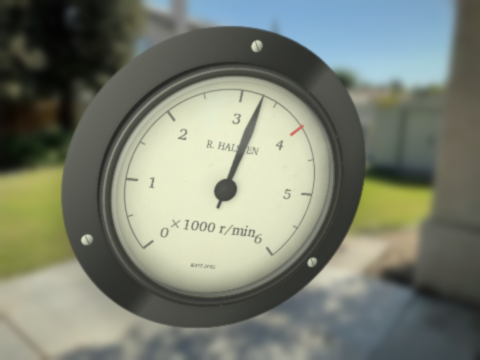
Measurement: 3250,rpm
